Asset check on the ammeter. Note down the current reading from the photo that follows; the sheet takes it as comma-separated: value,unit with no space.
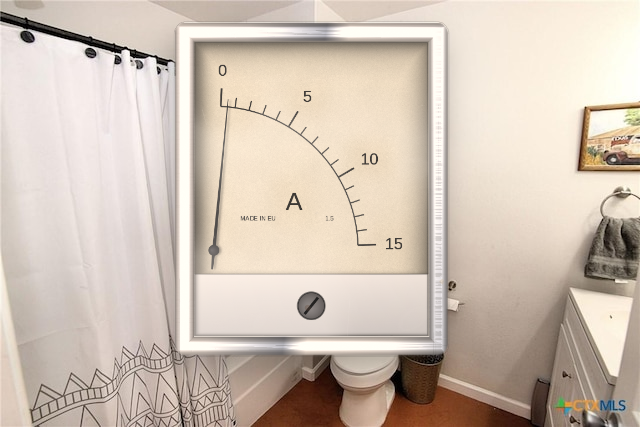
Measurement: 0.5,A
